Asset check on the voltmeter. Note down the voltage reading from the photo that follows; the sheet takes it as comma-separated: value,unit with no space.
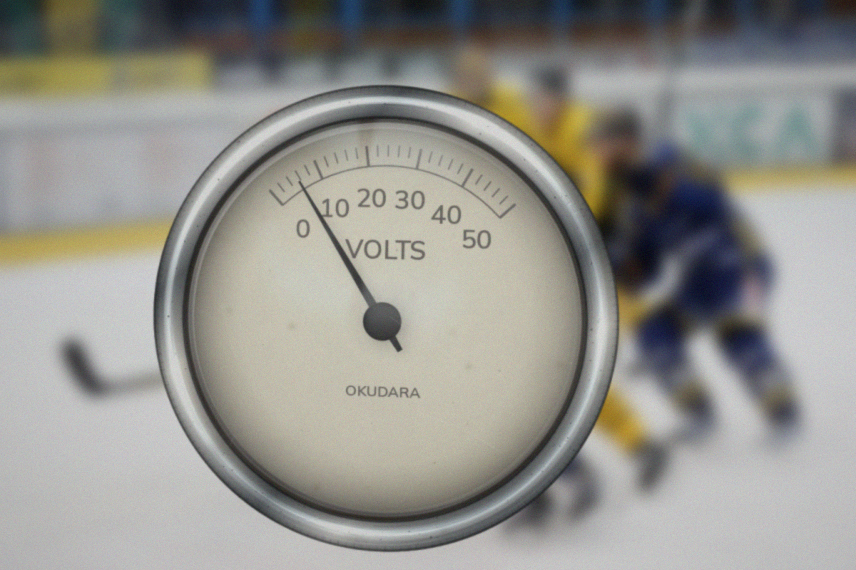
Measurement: 6,V
